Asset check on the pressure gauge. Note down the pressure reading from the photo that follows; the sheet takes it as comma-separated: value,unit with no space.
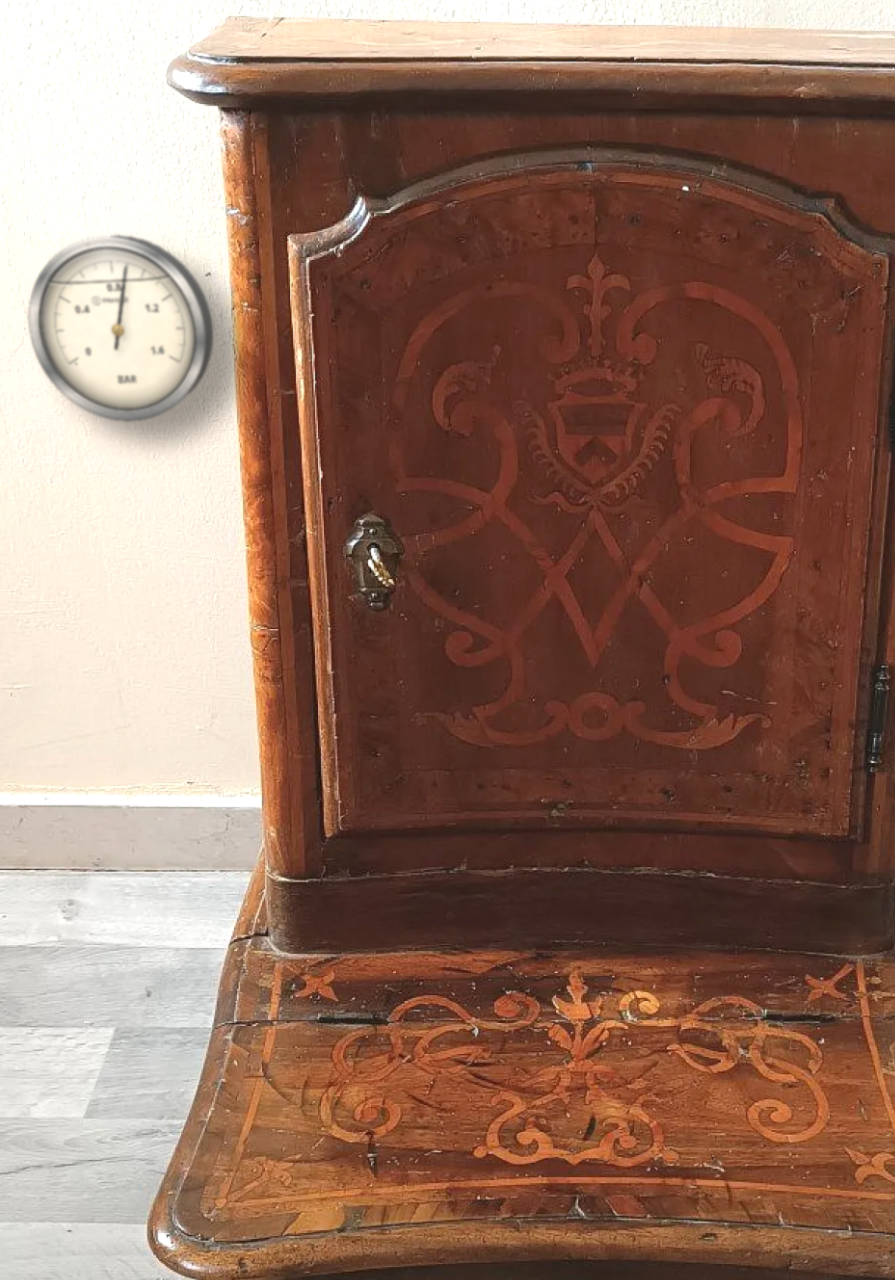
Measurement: 0.9,bar
